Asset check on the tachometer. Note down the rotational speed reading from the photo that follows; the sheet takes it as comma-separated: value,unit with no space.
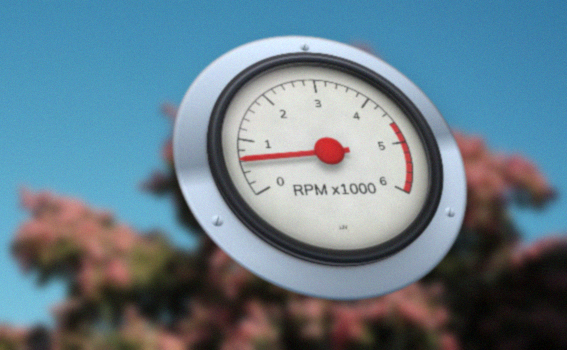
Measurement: 600,rpm
